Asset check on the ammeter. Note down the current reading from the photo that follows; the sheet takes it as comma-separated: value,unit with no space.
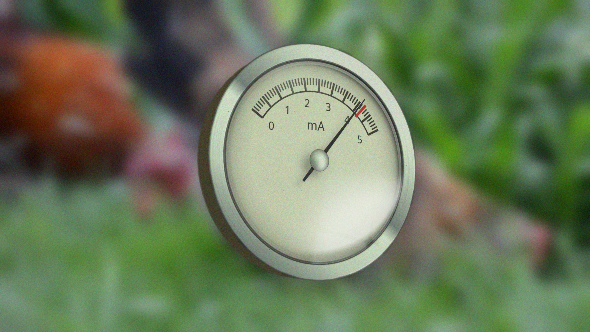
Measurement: 4,mA
